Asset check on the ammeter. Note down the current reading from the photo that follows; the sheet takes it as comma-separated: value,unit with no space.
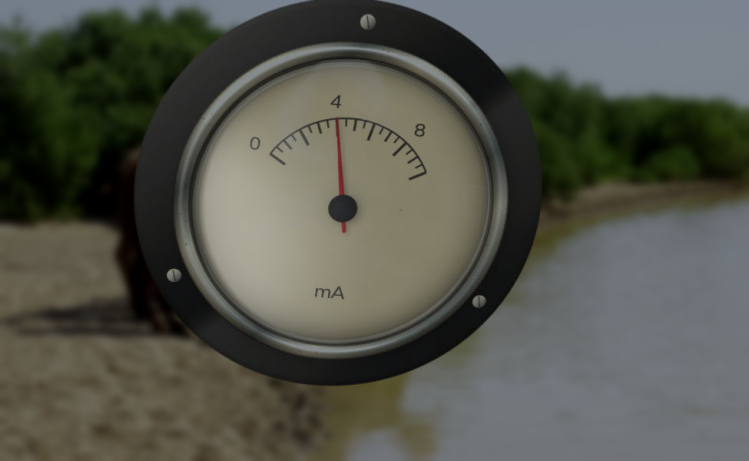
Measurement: 4,mA
